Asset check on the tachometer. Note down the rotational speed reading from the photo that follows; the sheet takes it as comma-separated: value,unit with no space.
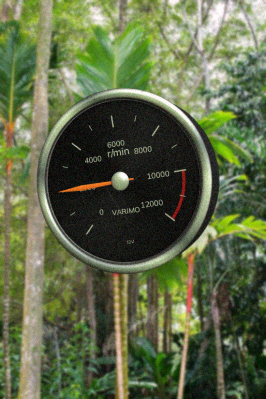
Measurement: 2000,rpm
